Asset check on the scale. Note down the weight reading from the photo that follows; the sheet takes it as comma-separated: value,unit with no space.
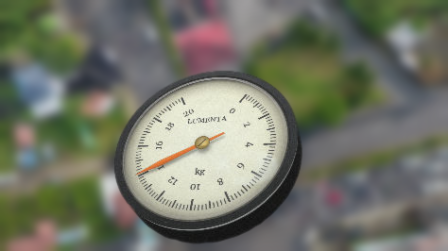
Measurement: 14,kg
